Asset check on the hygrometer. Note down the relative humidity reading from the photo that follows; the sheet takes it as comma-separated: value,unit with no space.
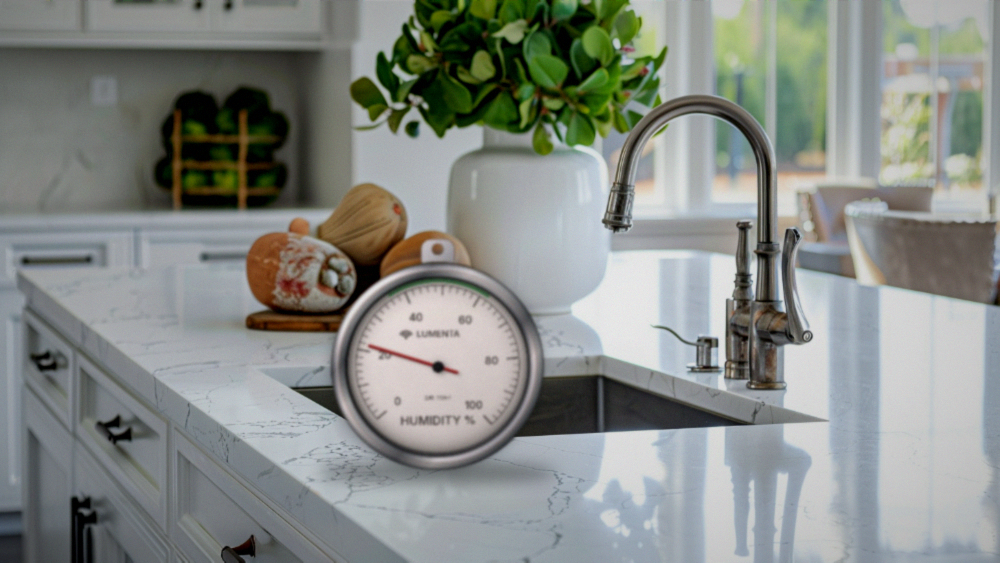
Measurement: 22,%
